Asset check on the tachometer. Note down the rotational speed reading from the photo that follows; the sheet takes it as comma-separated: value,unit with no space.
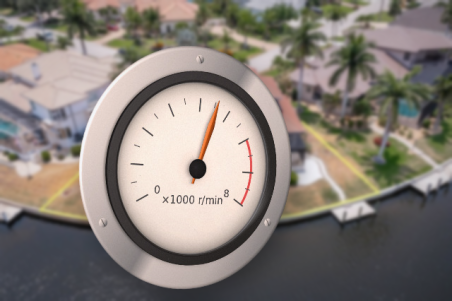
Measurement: 4500,rpm
